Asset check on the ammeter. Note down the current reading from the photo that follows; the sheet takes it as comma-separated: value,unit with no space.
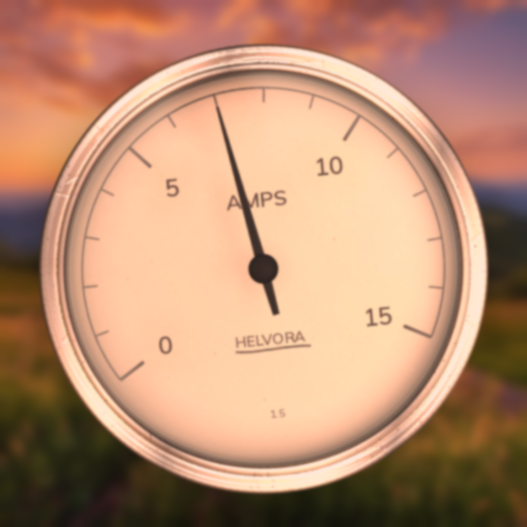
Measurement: 7,A
